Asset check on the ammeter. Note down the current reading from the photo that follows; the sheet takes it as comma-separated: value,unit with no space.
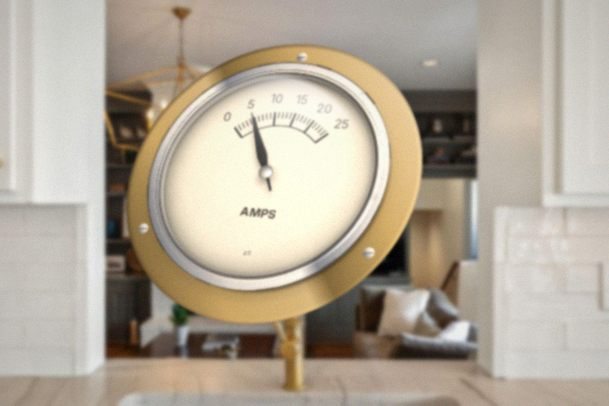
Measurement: 5,A
